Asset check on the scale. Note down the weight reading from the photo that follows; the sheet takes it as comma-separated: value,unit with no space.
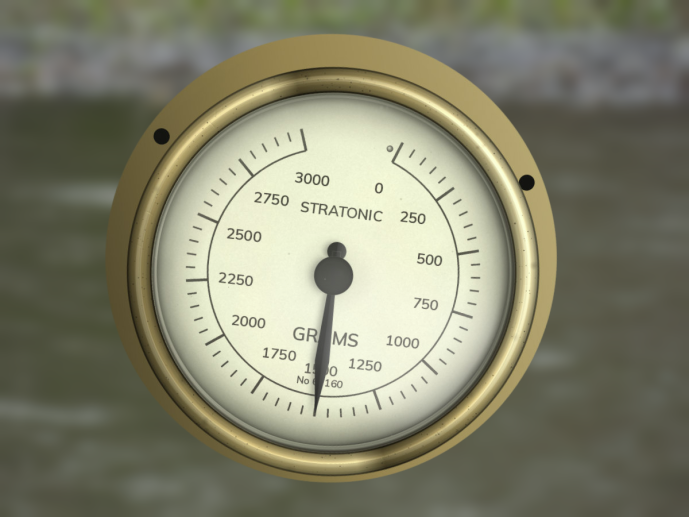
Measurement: 1500,g
